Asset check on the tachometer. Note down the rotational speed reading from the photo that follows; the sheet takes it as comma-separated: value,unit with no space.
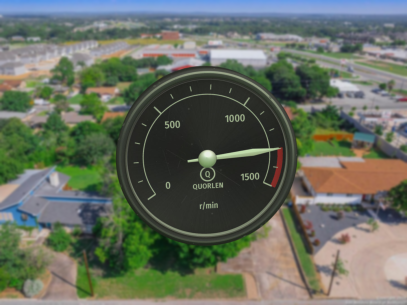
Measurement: 1300,rpm
